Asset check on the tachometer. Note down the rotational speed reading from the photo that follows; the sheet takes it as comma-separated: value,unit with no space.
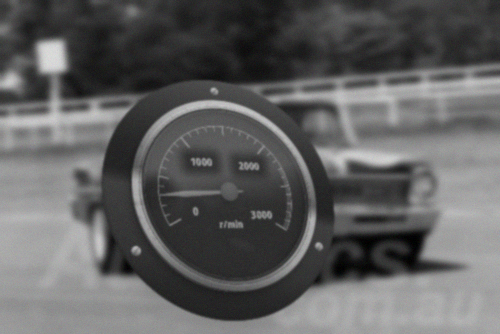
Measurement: 300,rpm
